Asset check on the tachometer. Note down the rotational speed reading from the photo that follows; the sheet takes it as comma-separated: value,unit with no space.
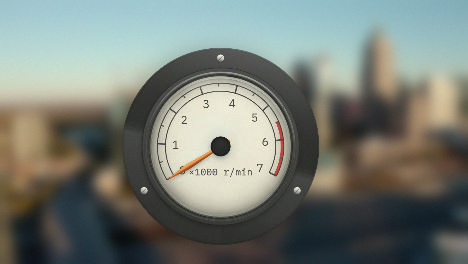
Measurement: 0,rpm
